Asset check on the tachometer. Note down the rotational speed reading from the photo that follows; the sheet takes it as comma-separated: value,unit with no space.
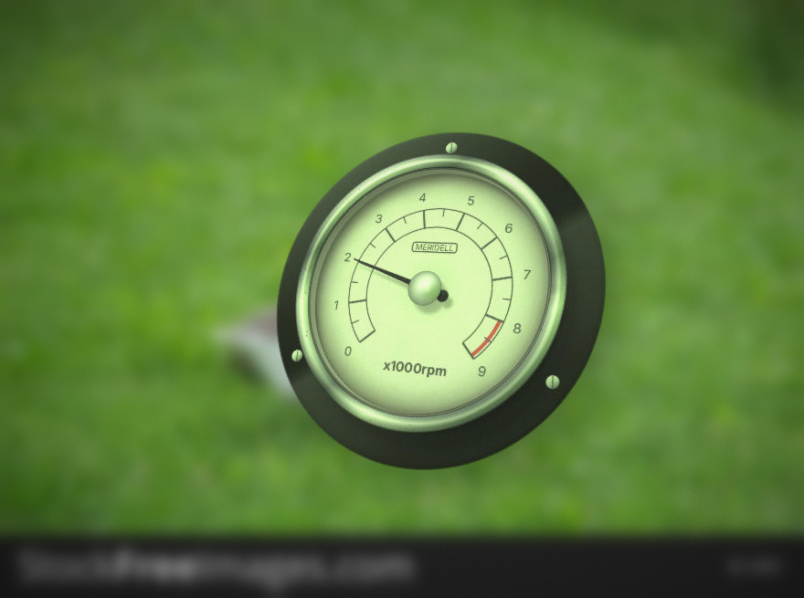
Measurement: 2000,rpm
